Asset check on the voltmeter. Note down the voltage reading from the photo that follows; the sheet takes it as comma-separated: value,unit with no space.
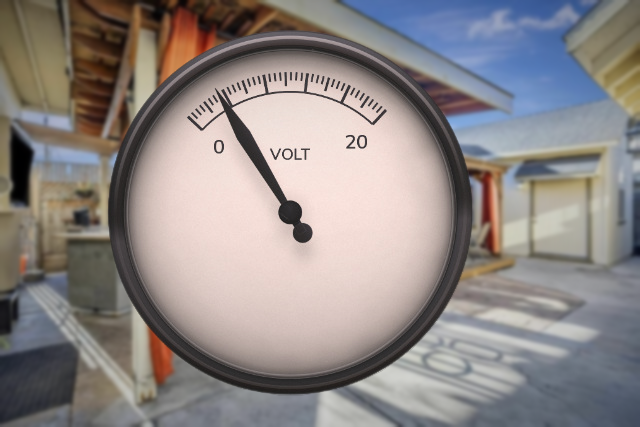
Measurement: 3.5,V
